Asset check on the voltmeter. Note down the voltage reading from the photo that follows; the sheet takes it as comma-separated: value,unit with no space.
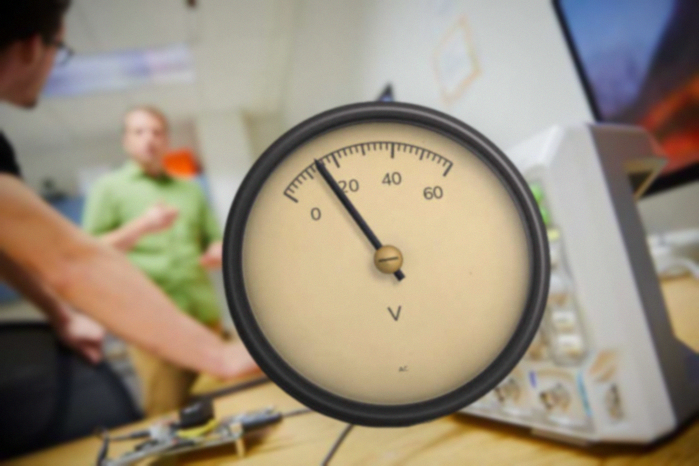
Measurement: 14,V
